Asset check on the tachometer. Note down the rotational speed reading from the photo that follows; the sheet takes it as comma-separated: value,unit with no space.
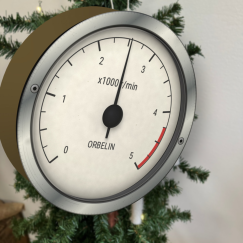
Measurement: 2500,rpm
